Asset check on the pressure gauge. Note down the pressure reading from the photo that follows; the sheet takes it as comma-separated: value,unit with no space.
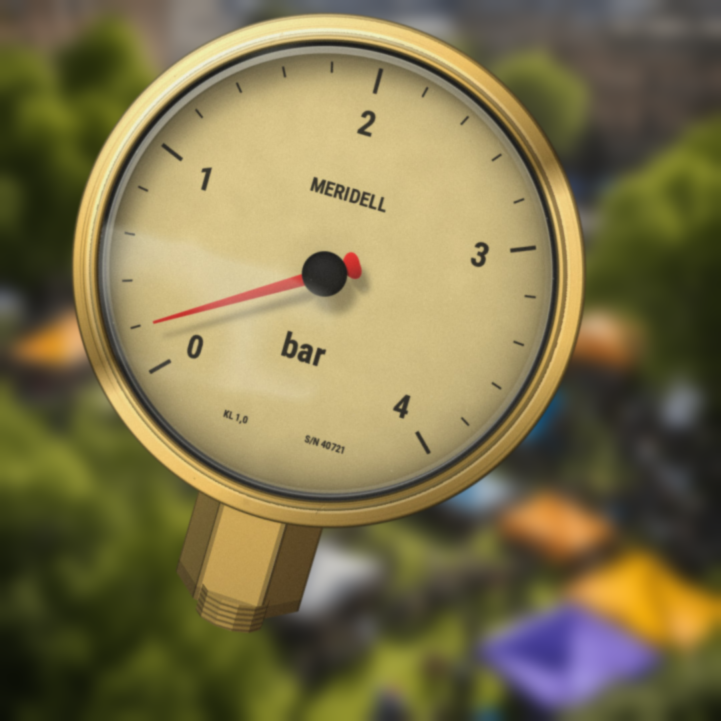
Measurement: 0.2,bar
